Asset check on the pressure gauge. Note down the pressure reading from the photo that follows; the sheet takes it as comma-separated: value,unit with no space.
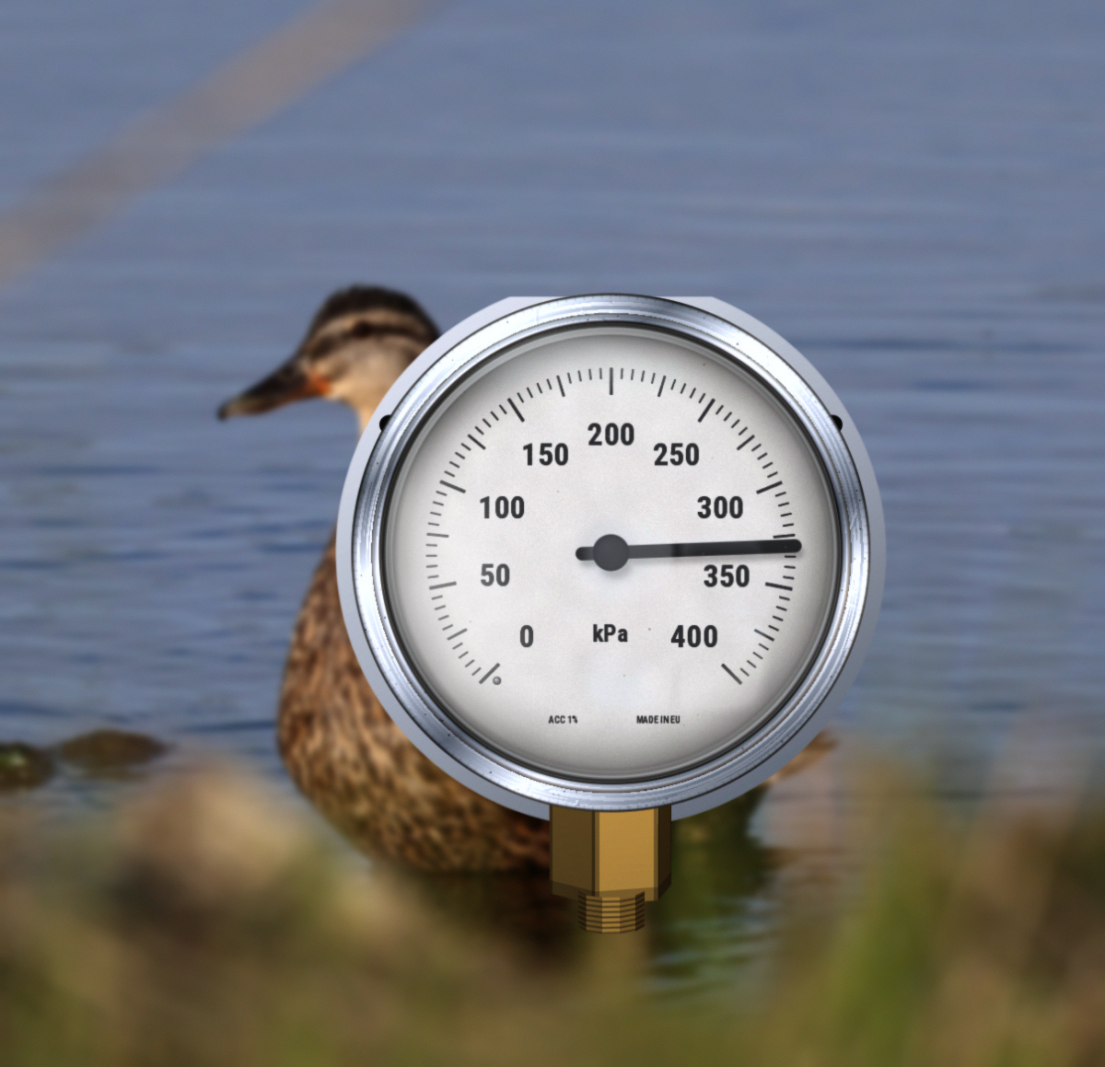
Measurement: 330,kPa
